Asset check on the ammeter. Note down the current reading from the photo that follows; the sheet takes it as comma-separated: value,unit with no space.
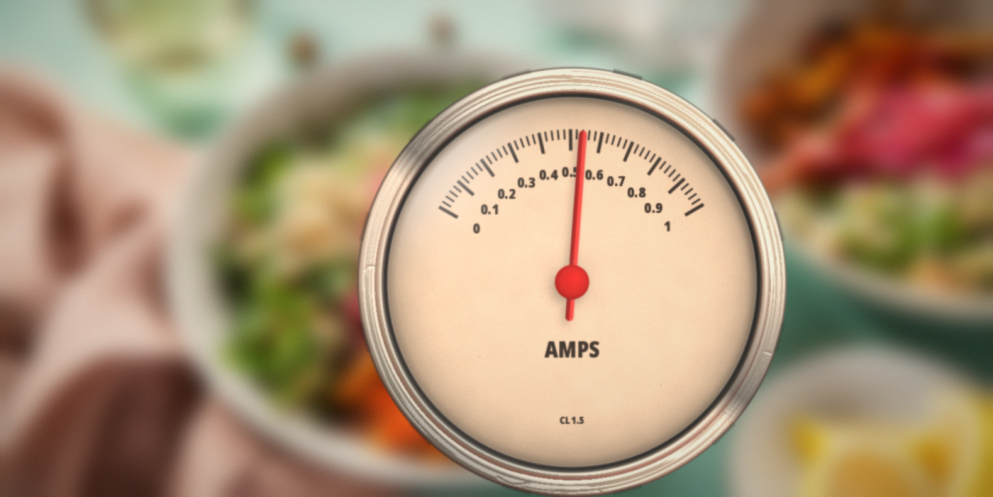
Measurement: 0.54,A
